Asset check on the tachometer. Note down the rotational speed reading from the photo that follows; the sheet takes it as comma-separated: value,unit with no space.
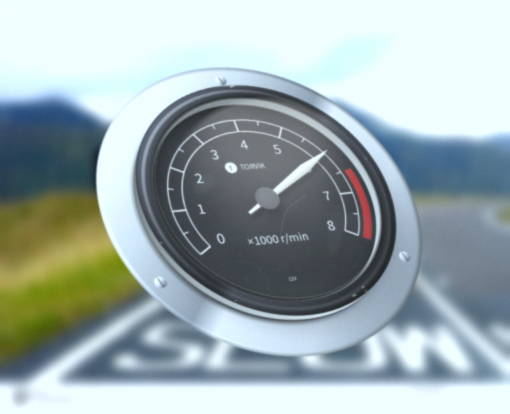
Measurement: 6000,rpm
